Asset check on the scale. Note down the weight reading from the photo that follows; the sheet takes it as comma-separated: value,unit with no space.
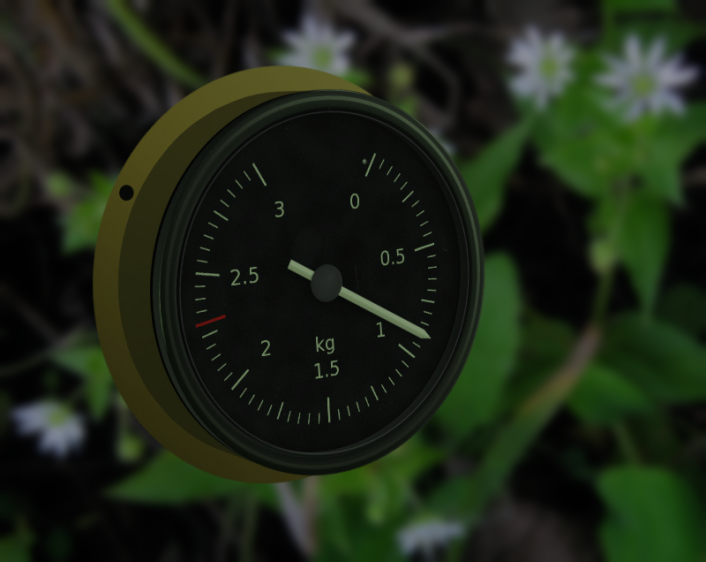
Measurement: 0.9,kg
